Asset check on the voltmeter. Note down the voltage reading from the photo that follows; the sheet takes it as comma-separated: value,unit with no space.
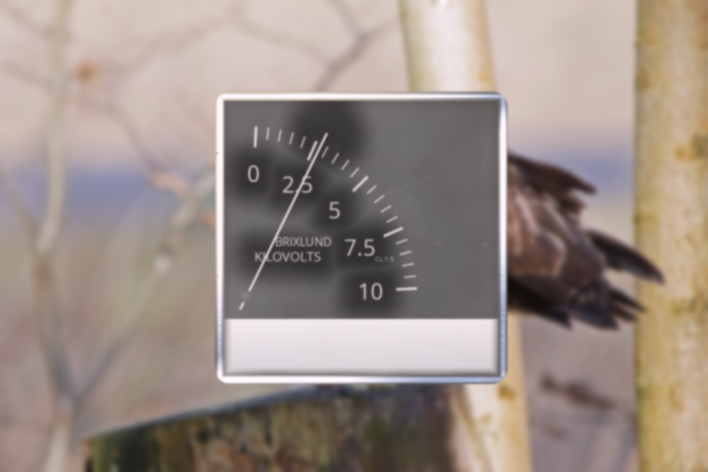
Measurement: 2.75,kV
